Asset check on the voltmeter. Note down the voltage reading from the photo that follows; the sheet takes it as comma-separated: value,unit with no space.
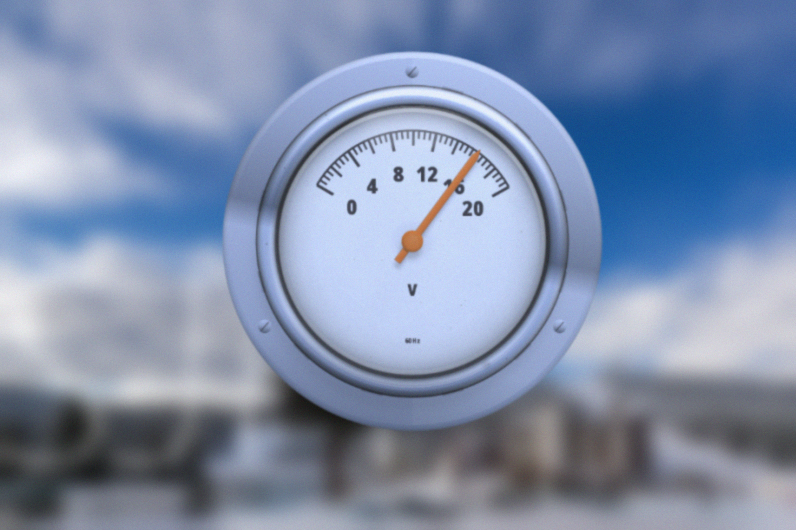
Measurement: 16,V
